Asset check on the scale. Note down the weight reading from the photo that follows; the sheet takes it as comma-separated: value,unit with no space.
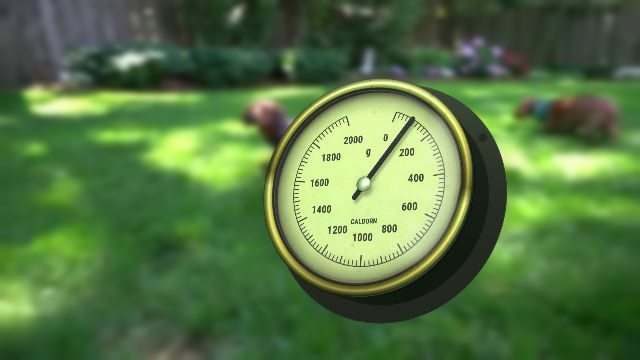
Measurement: 100,g
